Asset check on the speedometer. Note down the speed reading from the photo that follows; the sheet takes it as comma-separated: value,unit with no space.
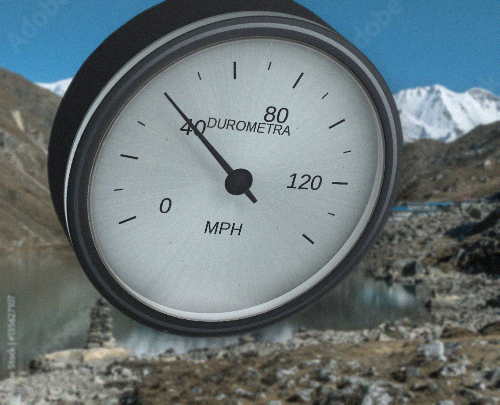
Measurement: 40,mph
